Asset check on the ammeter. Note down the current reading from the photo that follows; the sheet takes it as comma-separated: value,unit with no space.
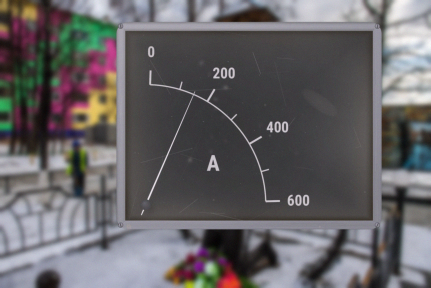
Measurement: 150,A
